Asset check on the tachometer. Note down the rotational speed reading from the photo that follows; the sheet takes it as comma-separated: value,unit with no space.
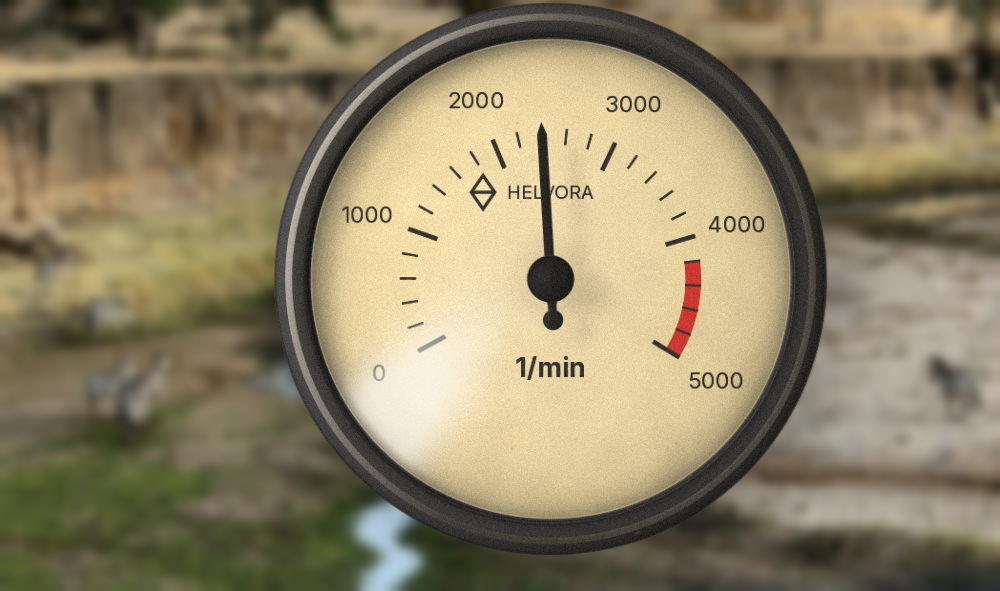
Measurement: 2400,rpm
